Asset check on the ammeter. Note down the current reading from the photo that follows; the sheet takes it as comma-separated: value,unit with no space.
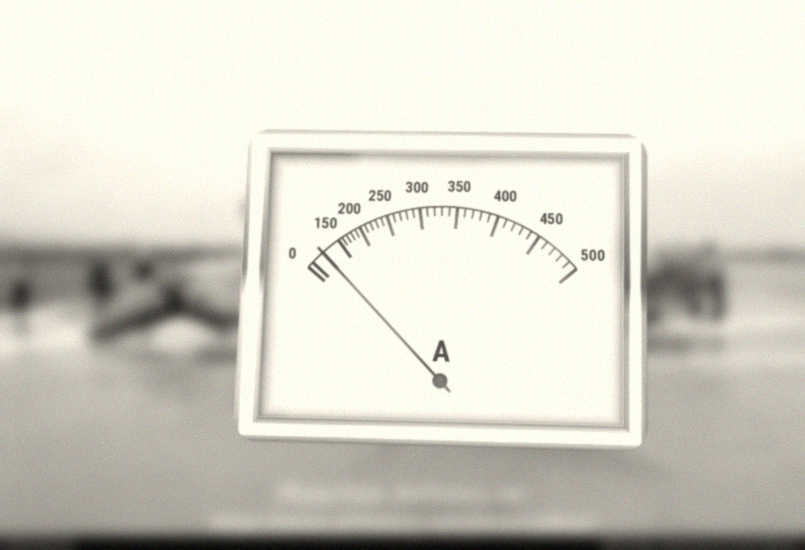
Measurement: 100,A
